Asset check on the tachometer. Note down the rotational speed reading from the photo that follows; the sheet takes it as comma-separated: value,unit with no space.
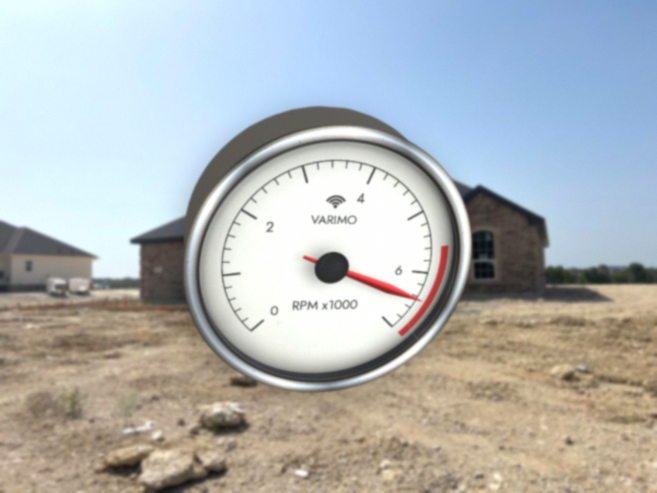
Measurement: 6400,rpm
